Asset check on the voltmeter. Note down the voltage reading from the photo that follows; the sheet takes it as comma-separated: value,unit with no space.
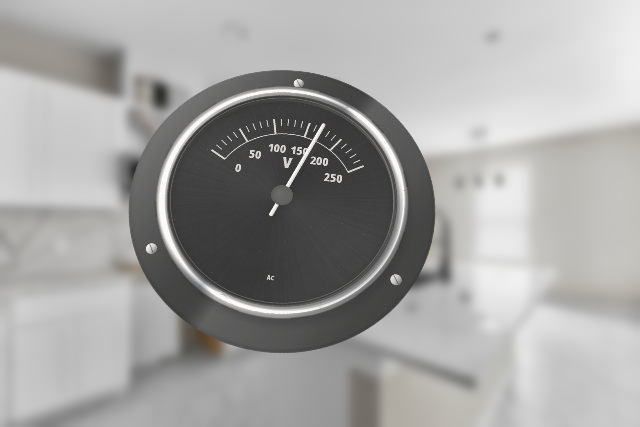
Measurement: 170,V
